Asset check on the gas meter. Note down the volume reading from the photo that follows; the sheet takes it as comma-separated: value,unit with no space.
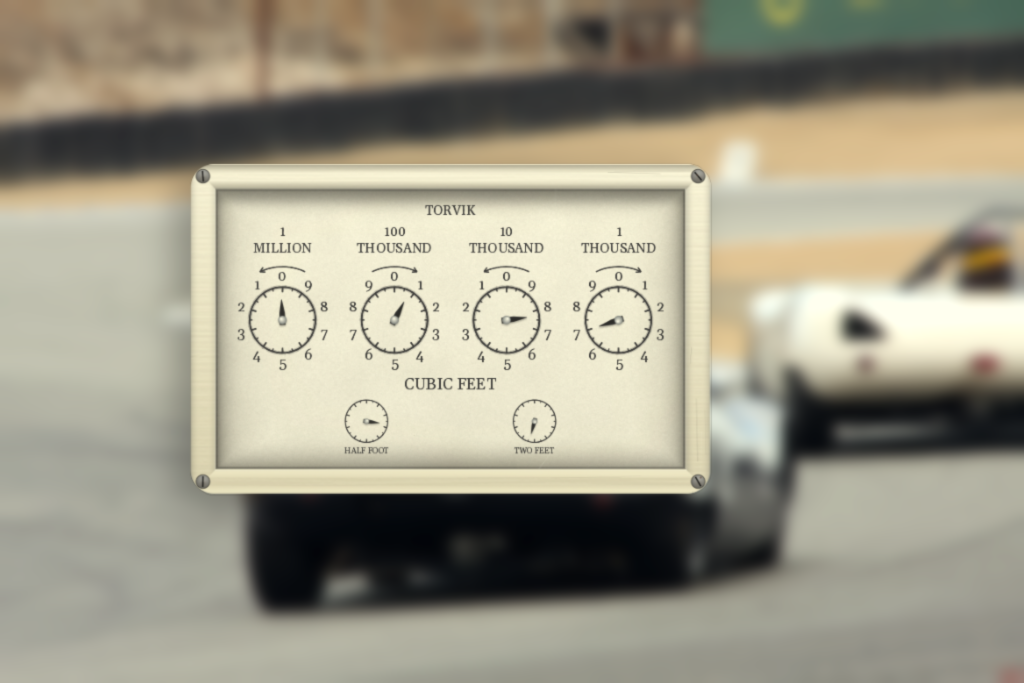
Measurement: 7700,ft³
